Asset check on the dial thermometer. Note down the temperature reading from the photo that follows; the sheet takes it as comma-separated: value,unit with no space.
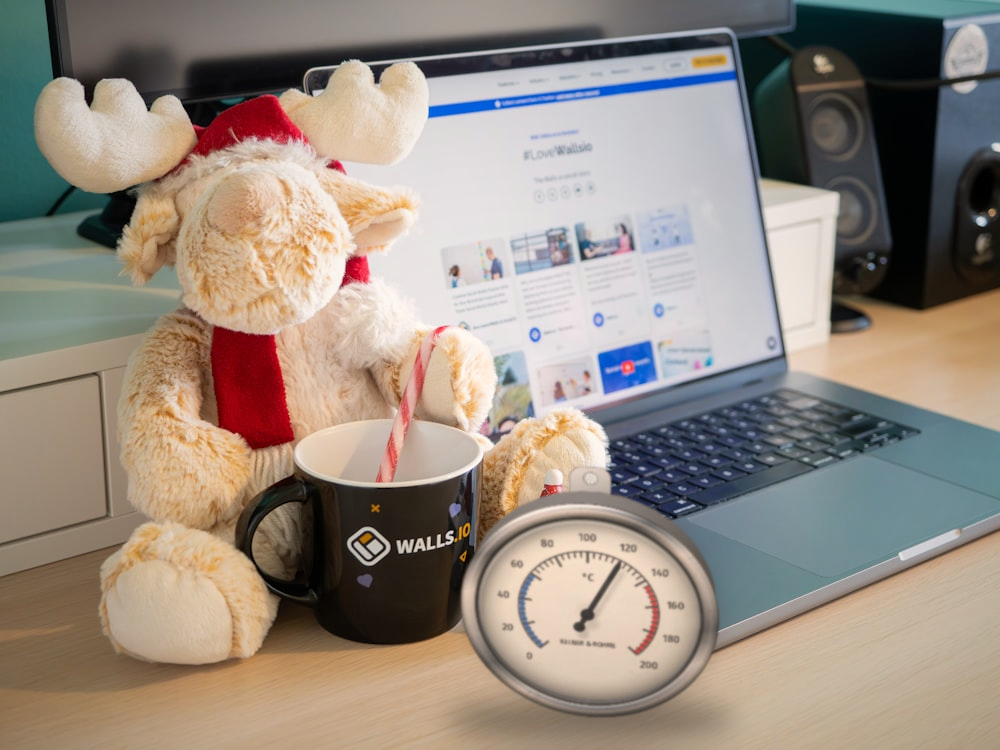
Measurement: 120,°C
